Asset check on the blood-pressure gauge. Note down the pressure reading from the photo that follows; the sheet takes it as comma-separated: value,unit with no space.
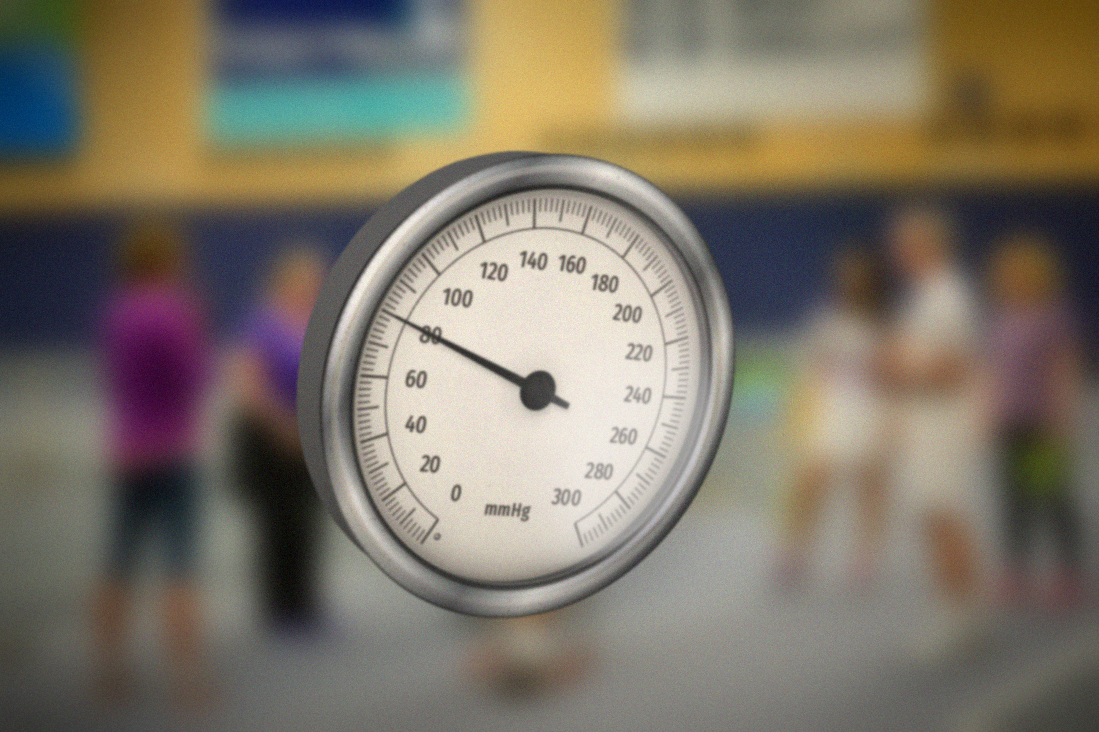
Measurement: 80,mmHg
